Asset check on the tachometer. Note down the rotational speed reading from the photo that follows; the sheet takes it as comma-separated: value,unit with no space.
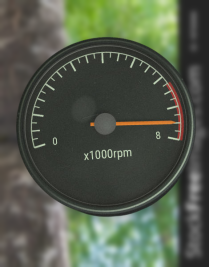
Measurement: 7500,rpm
